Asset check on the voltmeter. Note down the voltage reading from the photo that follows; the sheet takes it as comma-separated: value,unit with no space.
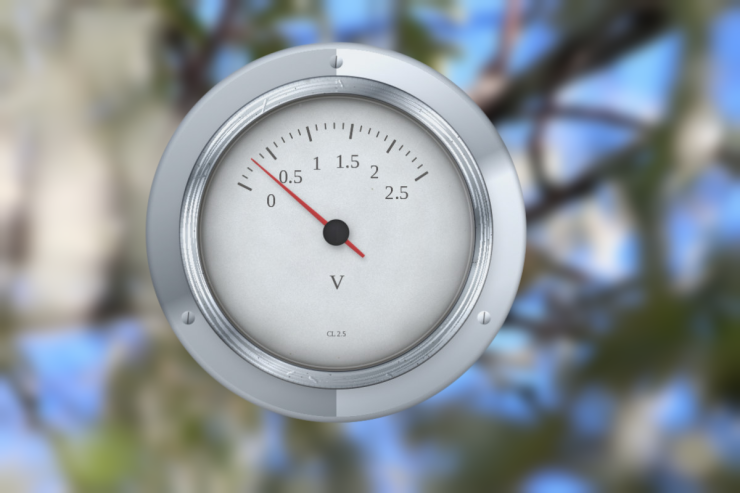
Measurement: 0.3,V
